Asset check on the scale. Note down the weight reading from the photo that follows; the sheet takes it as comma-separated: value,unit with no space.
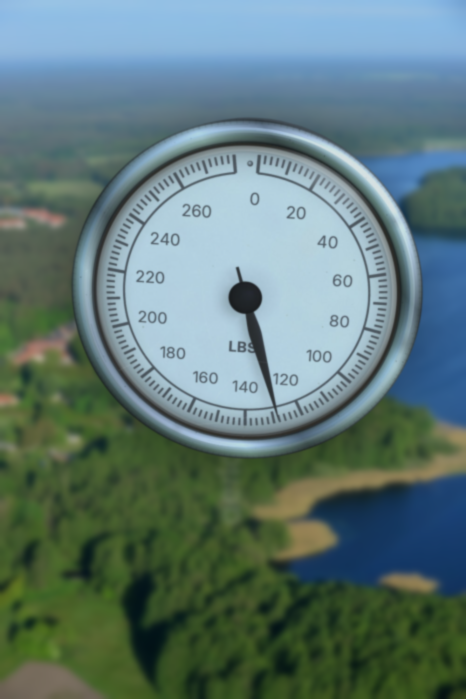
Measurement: 128,lb
